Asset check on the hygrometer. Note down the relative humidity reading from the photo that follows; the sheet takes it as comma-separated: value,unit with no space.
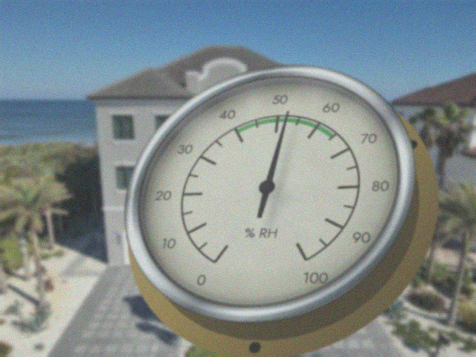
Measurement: 52.5,%
